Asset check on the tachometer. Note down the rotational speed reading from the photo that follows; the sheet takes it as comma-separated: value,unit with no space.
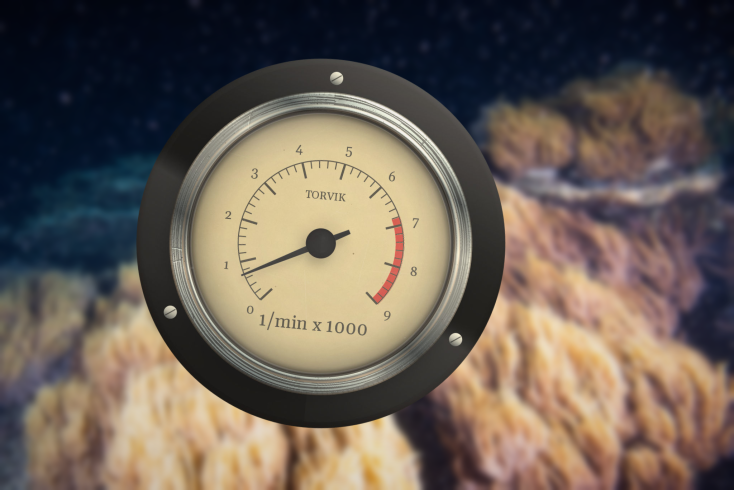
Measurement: 700,rpm
